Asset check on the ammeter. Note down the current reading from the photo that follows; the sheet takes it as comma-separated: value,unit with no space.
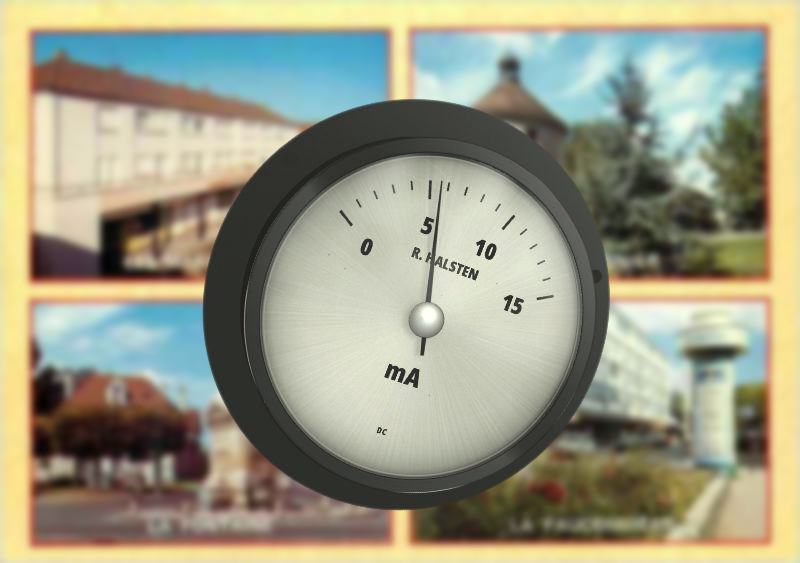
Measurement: 5.5,mA
